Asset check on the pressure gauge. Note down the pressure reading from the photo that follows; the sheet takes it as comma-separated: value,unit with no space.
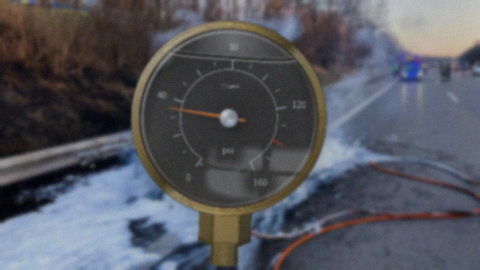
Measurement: 35,psi
